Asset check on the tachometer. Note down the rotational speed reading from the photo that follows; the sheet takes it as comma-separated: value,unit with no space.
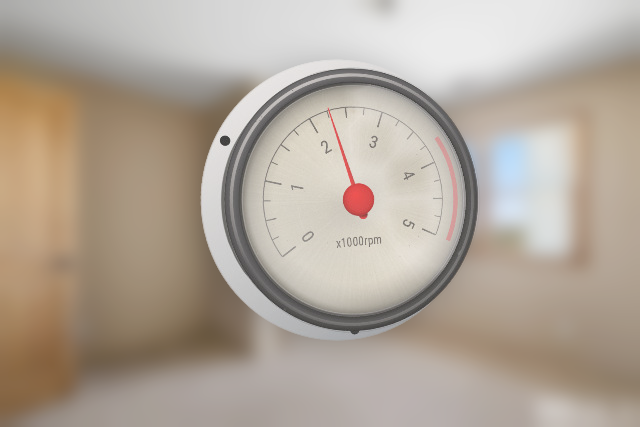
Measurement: 2250,rpm
